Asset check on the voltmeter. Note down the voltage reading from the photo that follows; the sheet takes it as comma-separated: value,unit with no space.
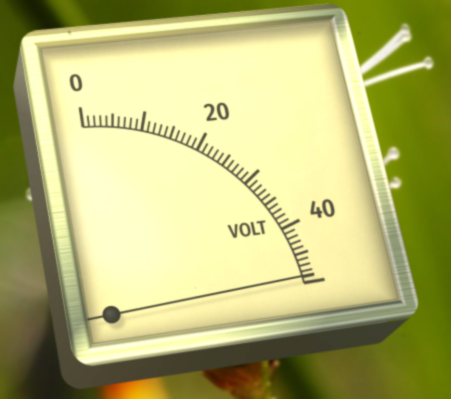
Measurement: 49,V
